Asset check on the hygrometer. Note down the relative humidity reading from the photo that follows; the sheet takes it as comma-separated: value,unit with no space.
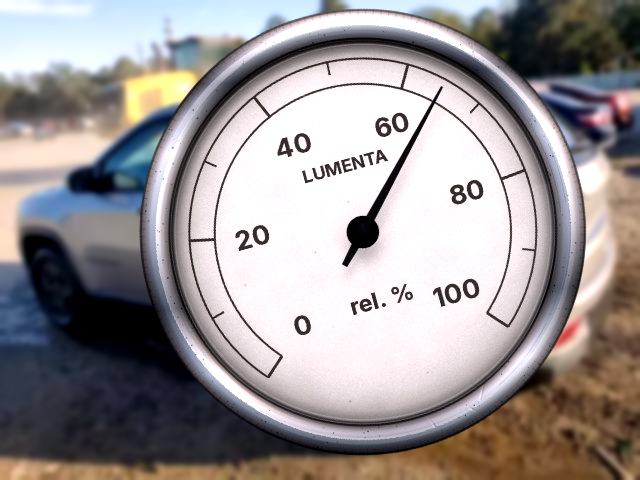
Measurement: 65,%
